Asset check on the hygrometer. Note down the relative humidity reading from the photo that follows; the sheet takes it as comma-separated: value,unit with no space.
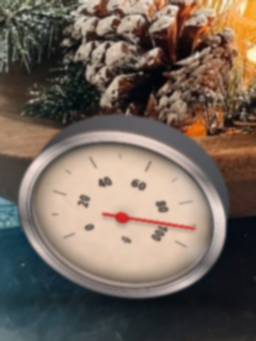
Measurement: 90,%
